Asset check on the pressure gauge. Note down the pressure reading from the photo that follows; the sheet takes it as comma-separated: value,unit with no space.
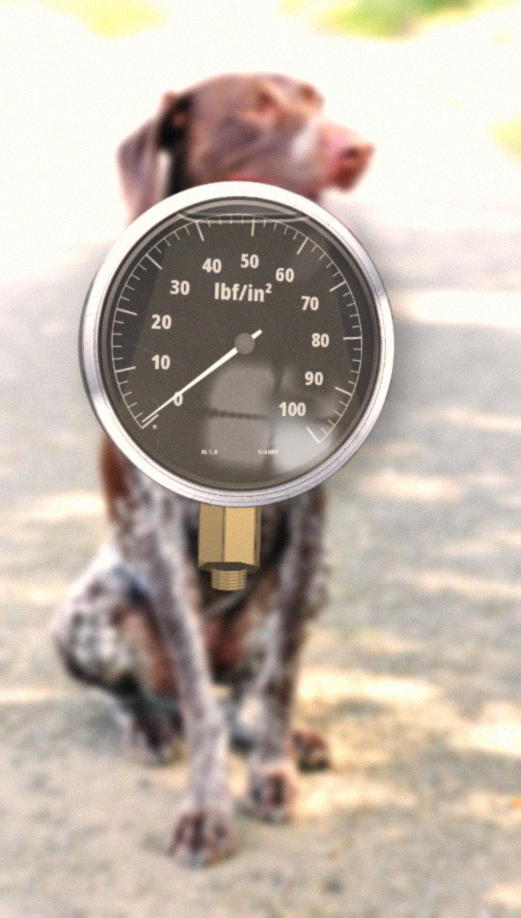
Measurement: 1,psi
